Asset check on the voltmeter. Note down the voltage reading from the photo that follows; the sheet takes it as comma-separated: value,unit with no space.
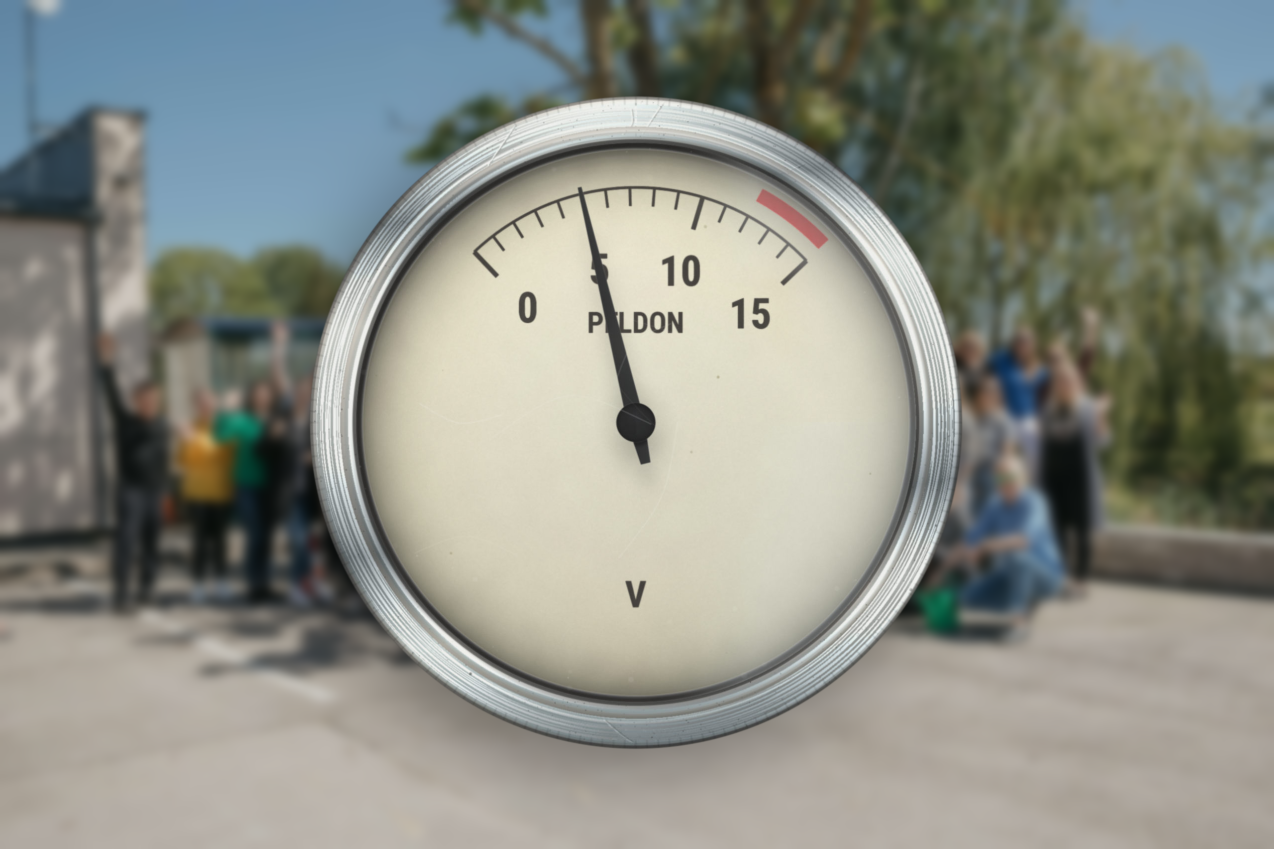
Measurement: 5,V
